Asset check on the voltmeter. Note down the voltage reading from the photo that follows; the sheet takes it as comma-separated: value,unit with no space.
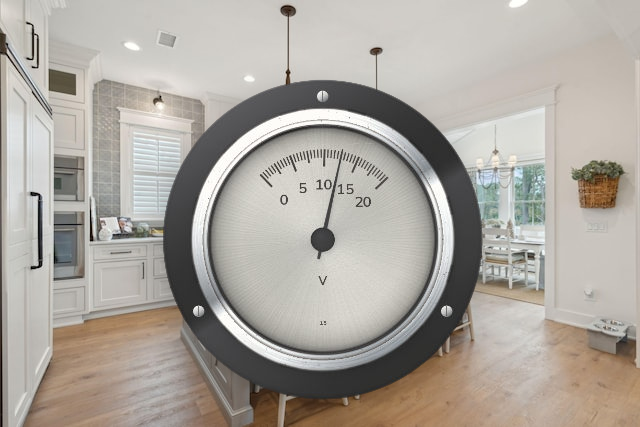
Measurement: 12.5,V
